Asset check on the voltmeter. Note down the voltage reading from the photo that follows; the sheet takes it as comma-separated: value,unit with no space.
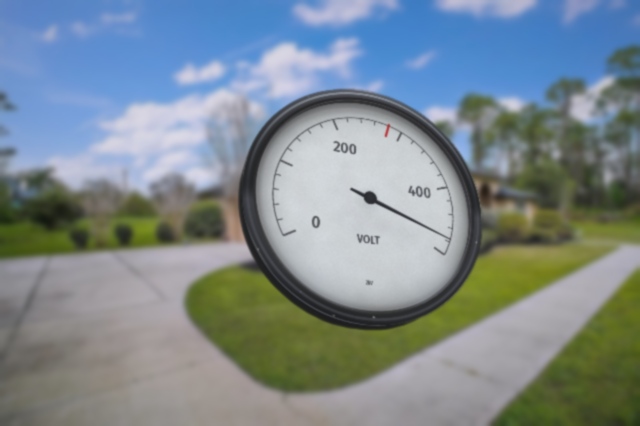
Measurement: 480,V
